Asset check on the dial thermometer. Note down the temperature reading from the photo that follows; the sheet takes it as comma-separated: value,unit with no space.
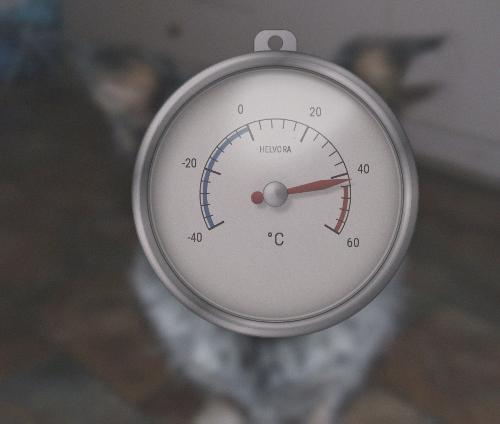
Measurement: 42,°C
